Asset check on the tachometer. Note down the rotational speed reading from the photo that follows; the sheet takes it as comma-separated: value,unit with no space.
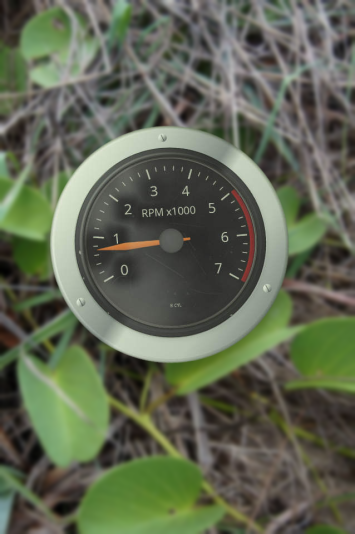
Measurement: 700,rpm
